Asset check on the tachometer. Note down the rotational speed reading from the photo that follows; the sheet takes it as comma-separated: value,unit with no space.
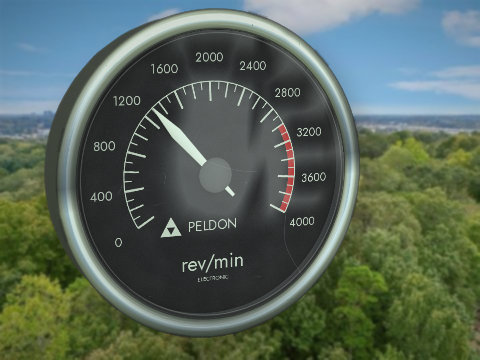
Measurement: 1300,rpm
